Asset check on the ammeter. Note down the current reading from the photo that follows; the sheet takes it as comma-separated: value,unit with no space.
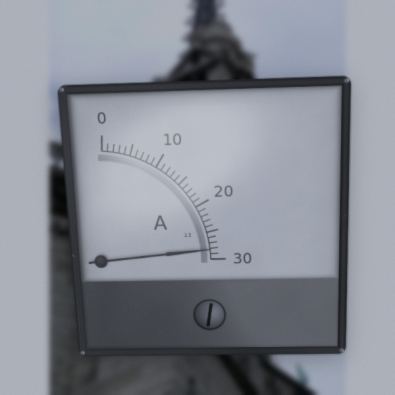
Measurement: 28,A
